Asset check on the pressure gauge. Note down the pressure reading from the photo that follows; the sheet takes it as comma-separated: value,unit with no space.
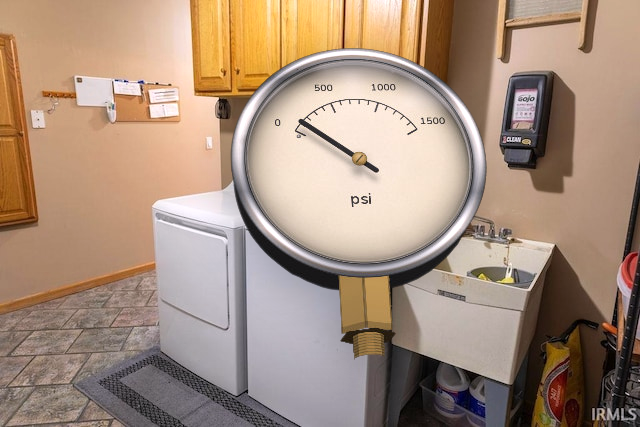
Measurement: 100,psi
